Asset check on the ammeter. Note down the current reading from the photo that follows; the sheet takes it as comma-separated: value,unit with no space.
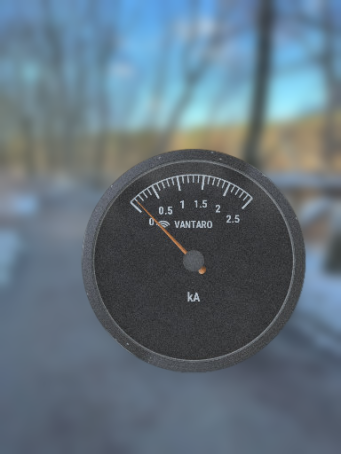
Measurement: 0.1,kA
